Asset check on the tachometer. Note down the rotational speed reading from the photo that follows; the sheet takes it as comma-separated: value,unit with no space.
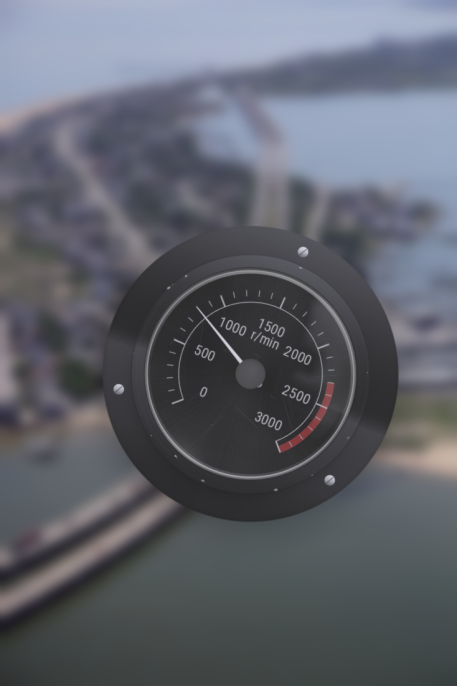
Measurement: 800,rpm
